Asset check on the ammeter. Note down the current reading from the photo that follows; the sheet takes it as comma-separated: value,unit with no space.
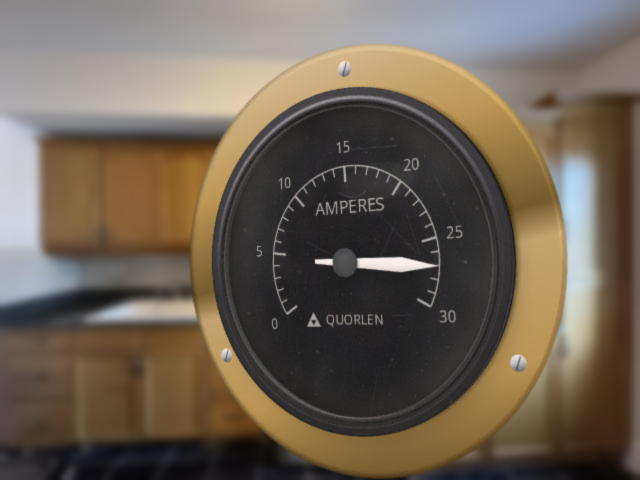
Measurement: 27,A
